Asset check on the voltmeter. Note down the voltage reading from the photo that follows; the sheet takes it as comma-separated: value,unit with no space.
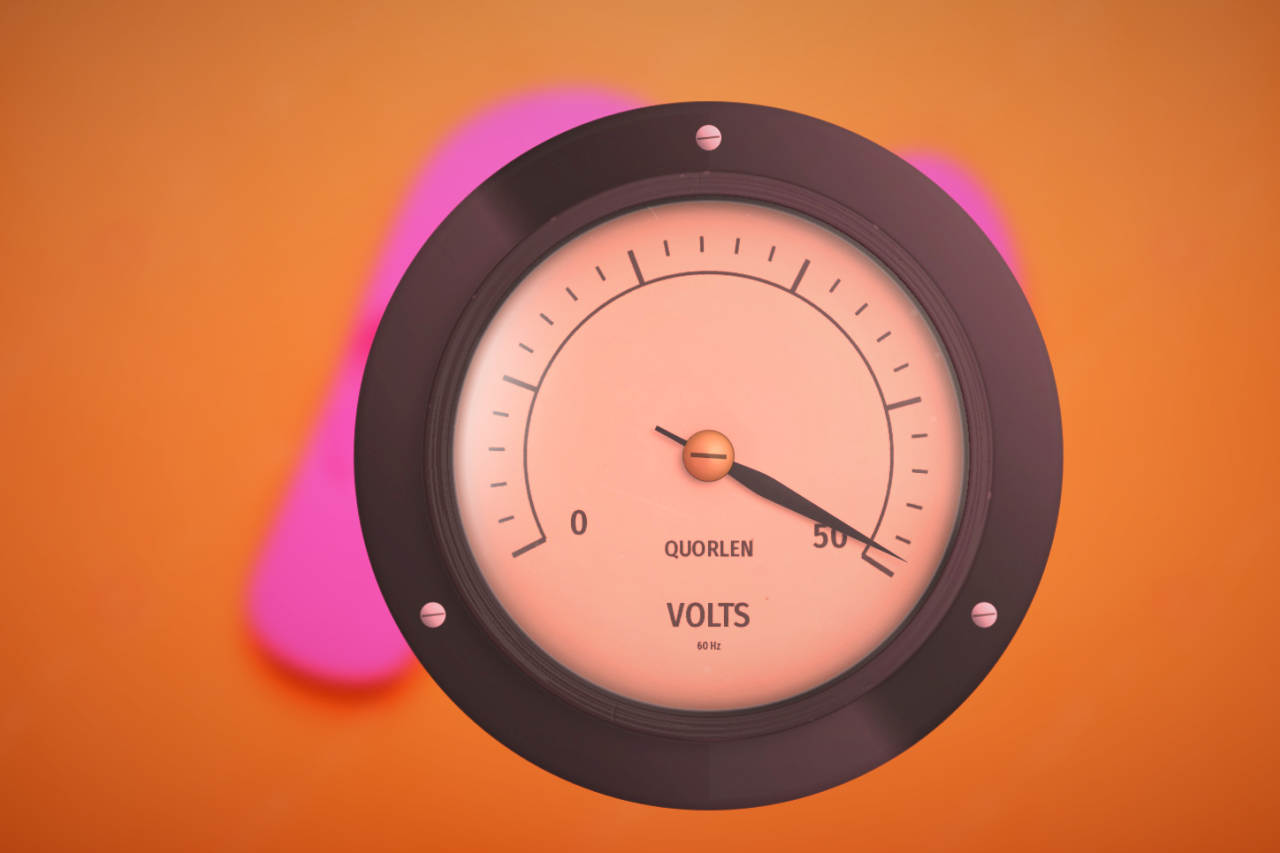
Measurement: 49,V
